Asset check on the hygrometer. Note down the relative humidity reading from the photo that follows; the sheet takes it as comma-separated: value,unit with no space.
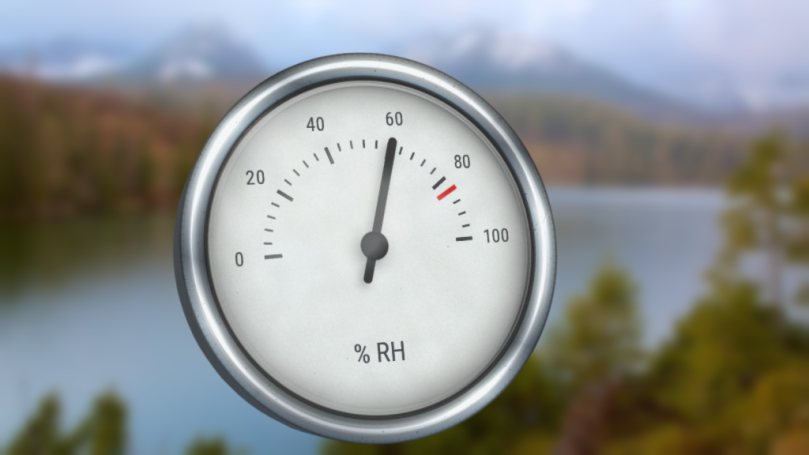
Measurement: 60,%
